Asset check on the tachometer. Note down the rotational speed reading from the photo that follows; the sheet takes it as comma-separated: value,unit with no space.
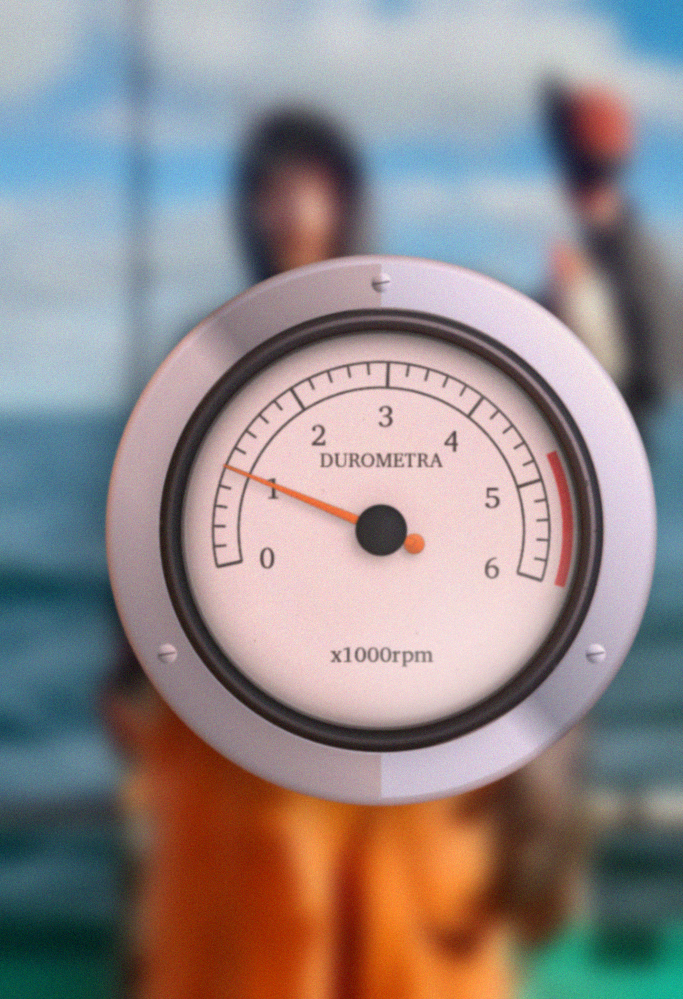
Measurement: 1000,rpm
